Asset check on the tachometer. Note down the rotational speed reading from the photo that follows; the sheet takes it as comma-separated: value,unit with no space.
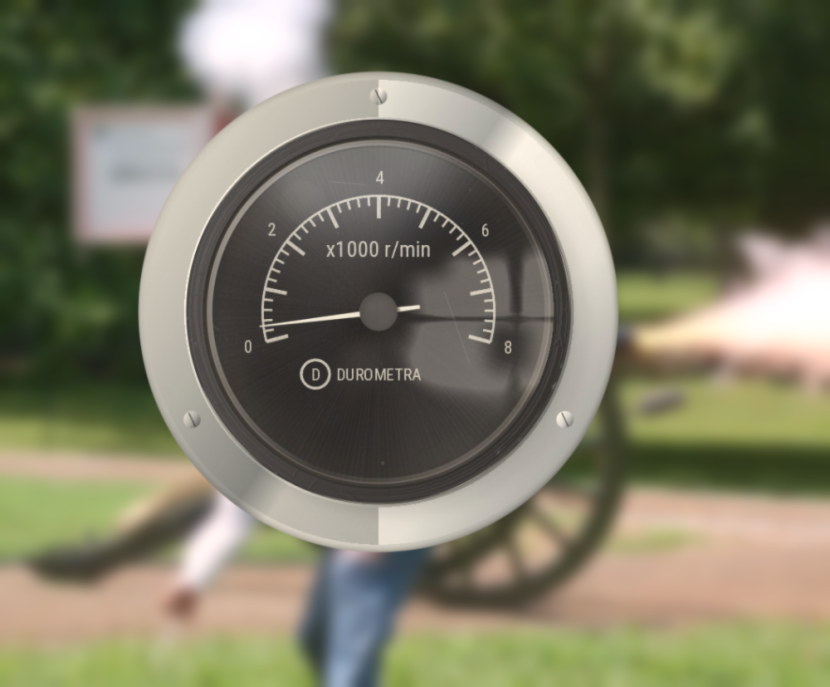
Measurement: 300,rpm
